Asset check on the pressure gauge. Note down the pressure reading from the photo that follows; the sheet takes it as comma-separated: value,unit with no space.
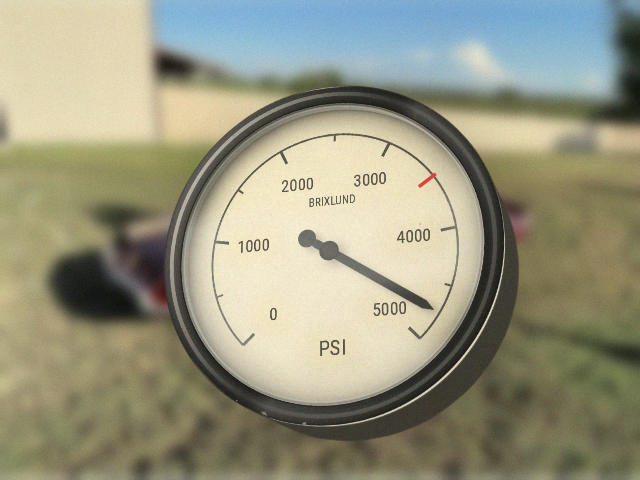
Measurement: 4750,psi
